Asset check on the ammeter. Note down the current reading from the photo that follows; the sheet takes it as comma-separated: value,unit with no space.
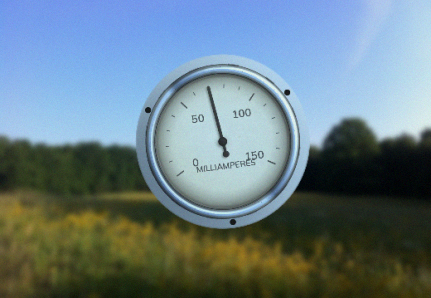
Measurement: 70,mA
